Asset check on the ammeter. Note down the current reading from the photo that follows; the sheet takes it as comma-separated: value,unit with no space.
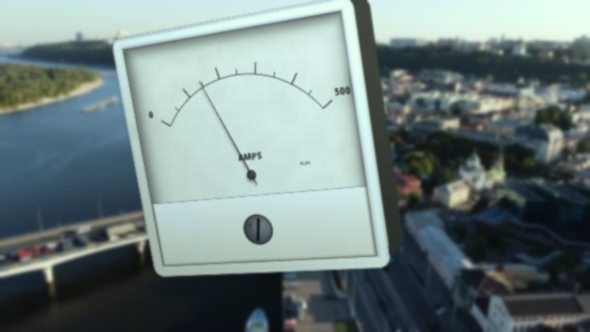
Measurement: 150,A
